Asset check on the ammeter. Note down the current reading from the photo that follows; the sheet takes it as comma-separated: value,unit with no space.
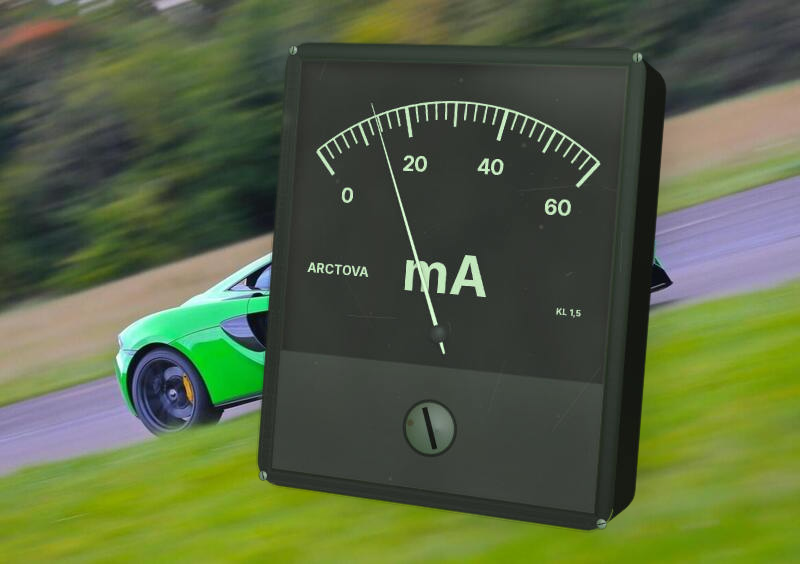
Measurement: 14,mA
